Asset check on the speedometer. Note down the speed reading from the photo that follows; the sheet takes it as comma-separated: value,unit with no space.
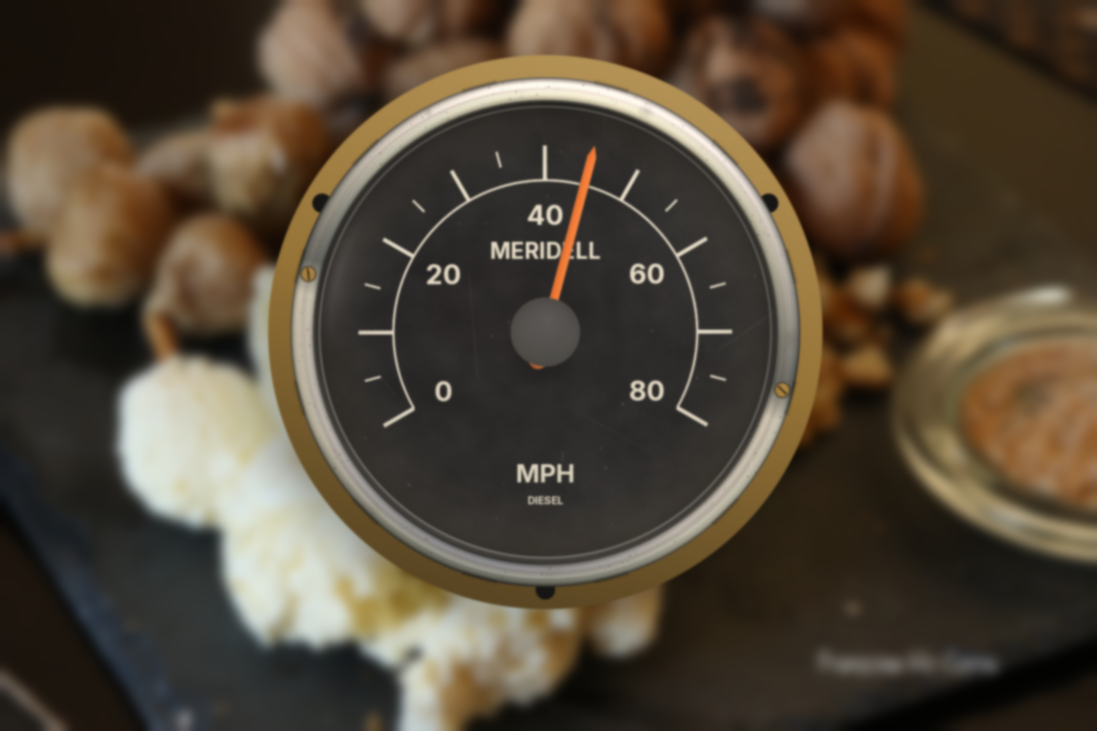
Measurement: 45,mph
